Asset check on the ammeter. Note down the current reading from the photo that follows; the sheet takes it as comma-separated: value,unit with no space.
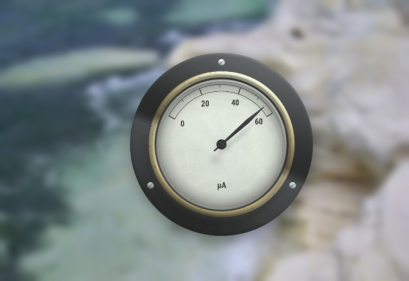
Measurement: 55,µA
